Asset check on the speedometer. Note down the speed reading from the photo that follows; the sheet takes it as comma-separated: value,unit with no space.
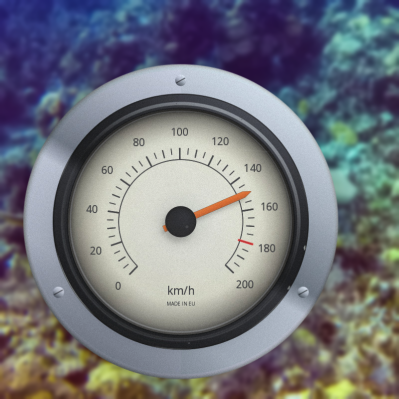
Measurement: 150,km/h
